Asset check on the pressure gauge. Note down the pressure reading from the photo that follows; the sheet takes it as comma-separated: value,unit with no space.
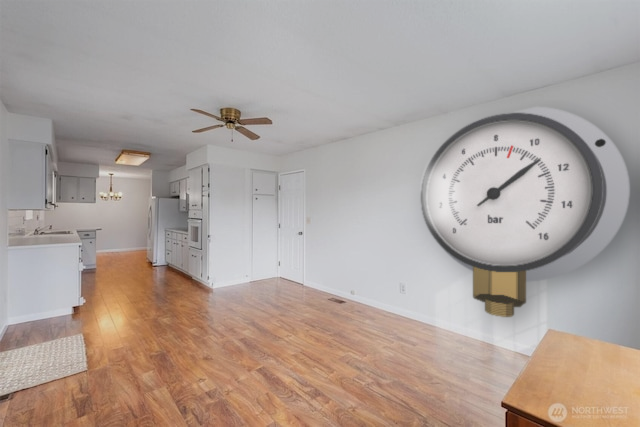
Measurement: 11,bar
